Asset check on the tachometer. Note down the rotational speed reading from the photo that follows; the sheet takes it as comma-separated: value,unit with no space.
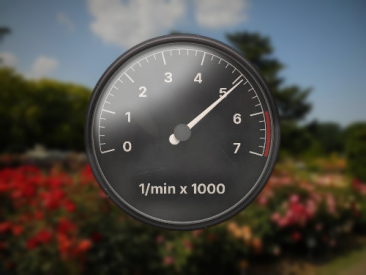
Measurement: 5100,rpm
